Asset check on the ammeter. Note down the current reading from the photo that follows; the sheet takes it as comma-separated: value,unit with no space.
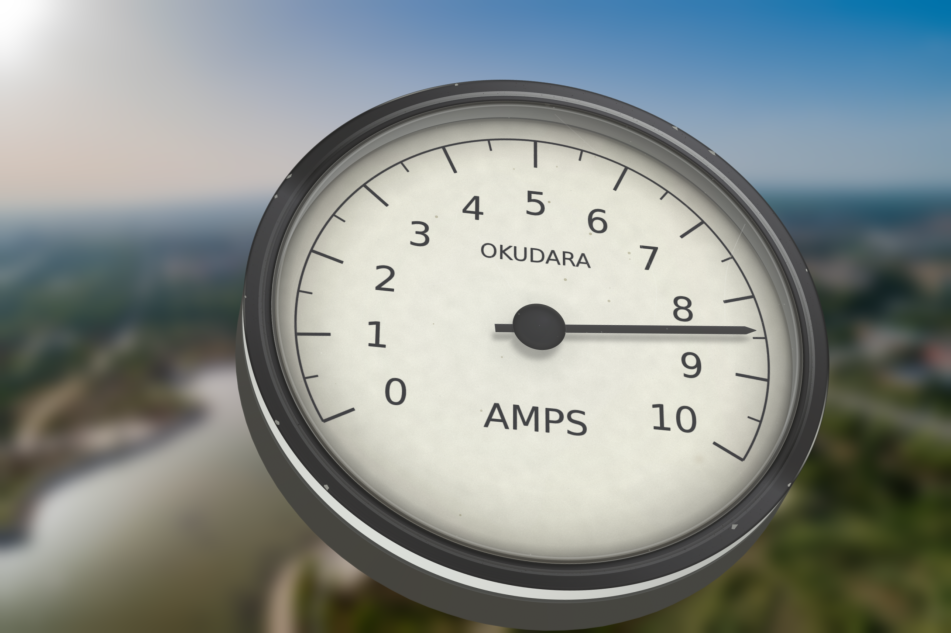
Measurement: 8.5,A
